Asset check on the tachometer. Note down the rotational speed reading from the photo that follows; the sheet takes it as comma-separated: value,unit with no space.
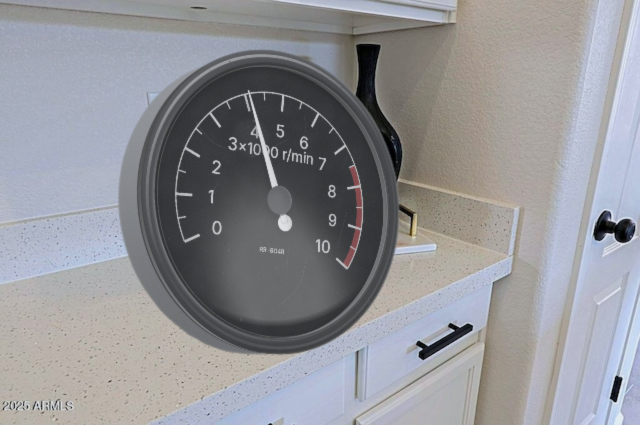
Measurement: 4000,rpm
